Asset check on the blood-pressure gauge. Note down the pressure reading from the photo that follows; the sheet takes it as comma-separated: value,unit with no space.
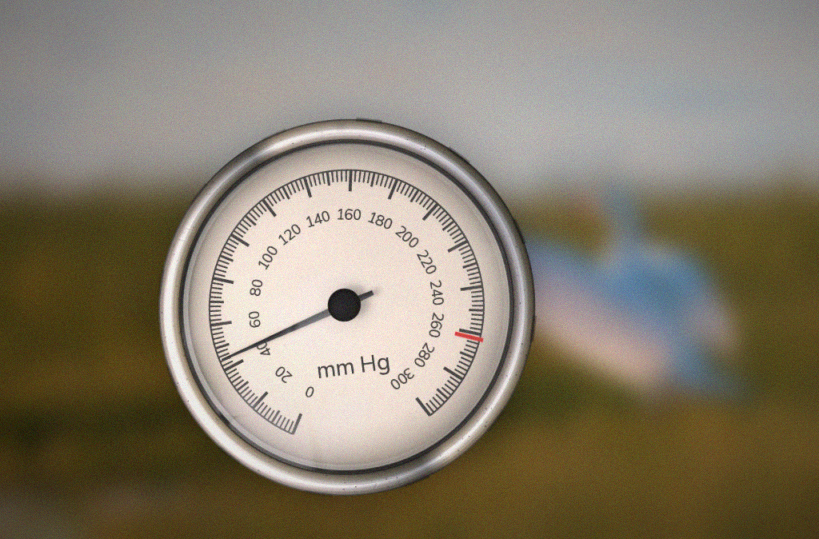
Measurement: 44,mmHg
